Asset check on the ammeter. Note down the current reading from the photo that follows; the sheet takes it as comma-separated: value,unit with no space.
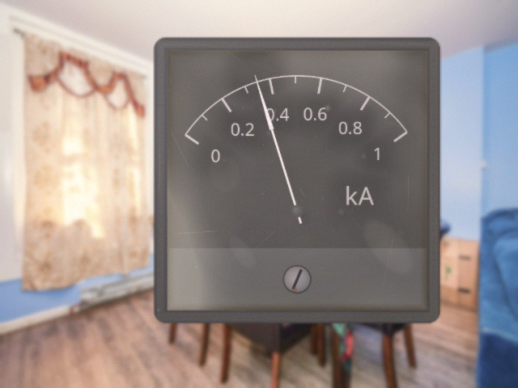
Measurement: 0.35,kA
